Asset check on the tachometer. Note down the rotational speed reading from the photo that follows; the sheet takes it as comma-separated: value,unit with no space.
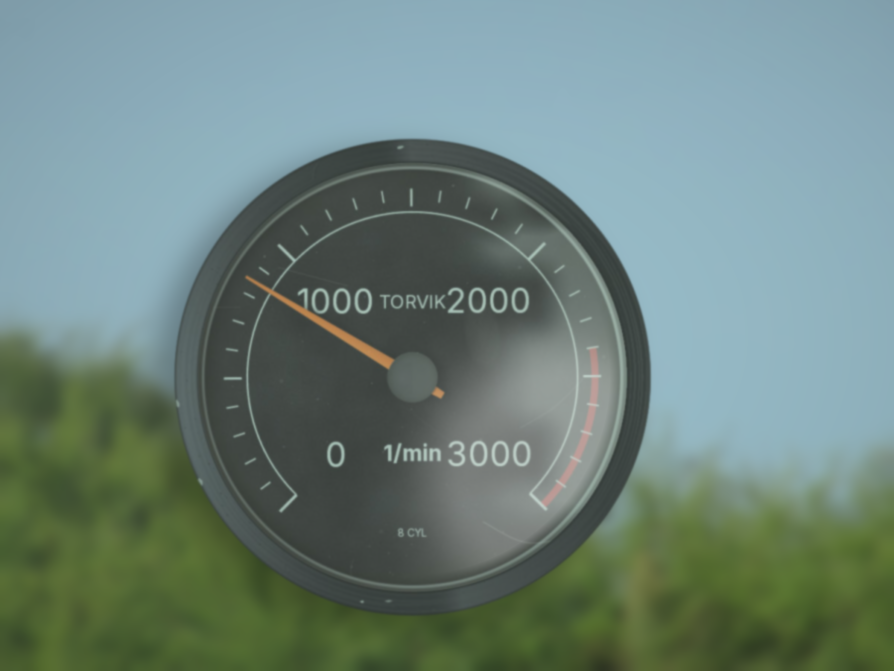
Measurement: 850,rpm
